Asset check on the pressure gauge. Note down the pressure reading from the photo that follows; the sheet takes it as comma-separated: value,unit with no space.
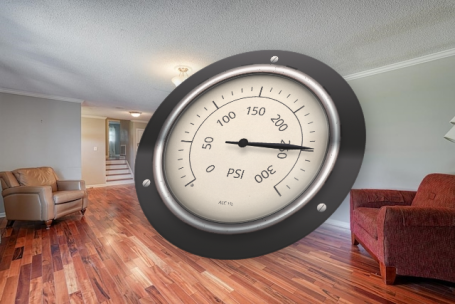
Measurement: 250,psi
